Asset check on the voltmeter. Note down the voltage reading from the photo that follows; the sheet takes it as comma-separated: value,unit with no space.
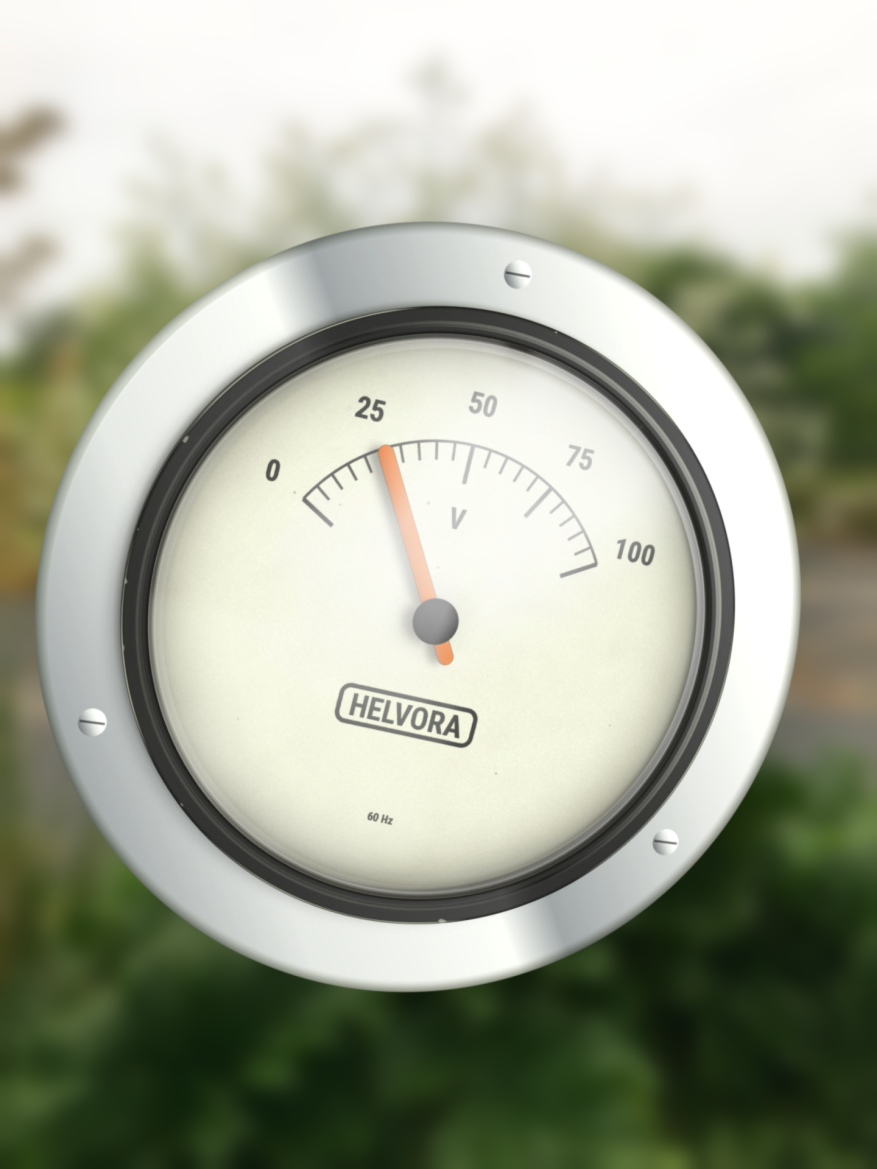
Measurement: 25,V
